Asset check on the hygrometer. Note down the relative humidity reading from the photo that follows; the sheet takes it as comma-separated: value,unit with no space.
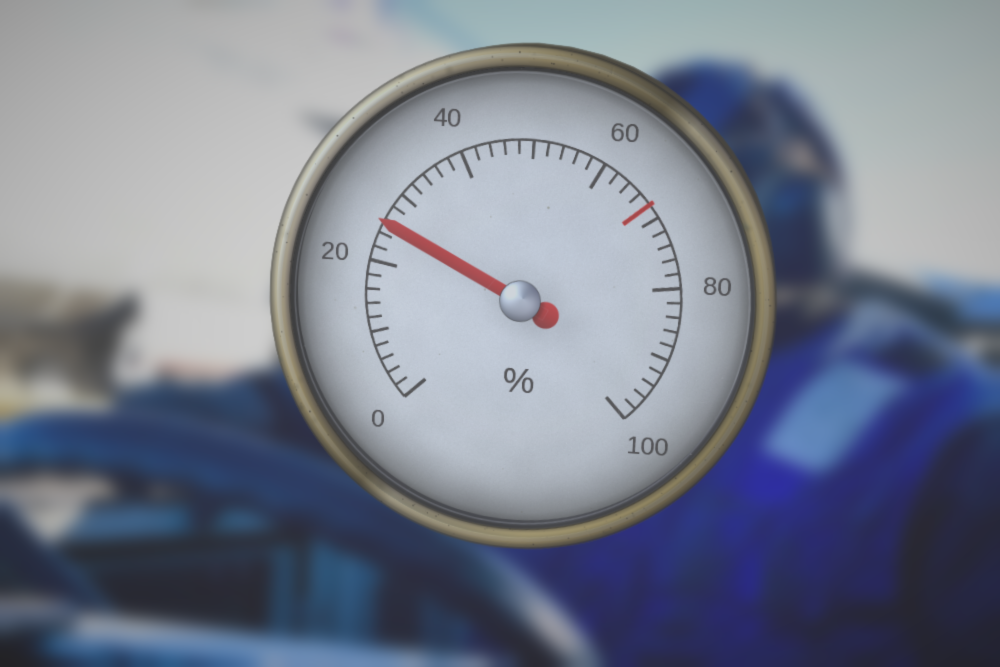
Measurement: 26,%
